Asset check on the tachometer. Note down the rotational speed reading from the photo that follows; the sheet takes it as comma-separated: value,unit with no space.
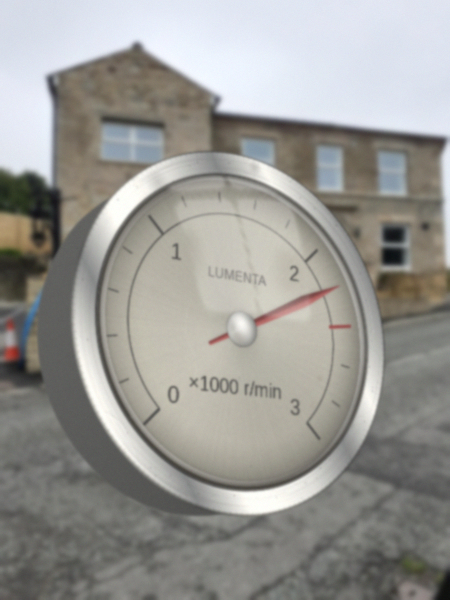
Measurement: 2200,rpm
